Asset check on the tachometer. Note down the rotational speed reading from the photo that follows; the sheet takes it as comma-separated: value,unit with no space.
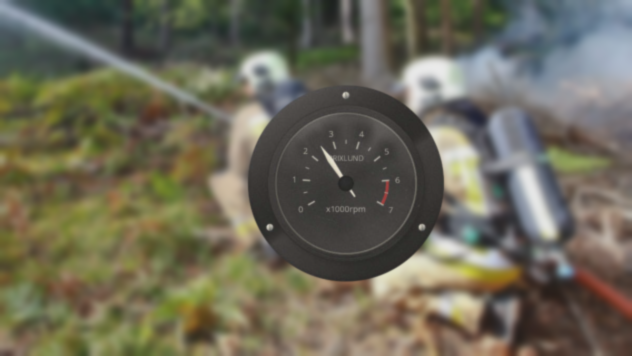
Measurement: 2500,rpm
